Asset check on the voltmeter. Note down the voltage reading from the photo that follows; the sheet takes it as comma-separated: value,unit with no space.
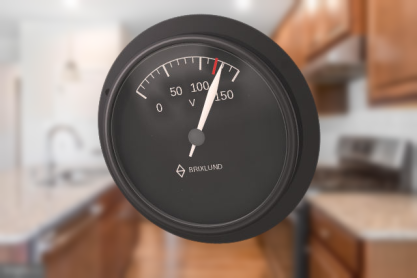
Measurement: 130,V
